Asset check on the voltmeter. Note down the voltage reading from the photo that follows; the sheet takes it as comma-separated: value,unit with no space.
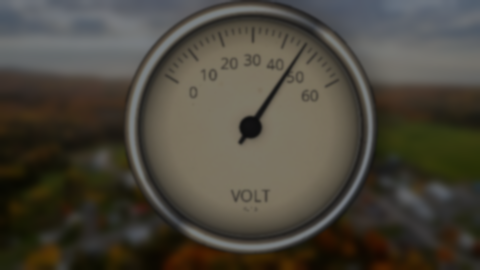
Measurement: 46,V
